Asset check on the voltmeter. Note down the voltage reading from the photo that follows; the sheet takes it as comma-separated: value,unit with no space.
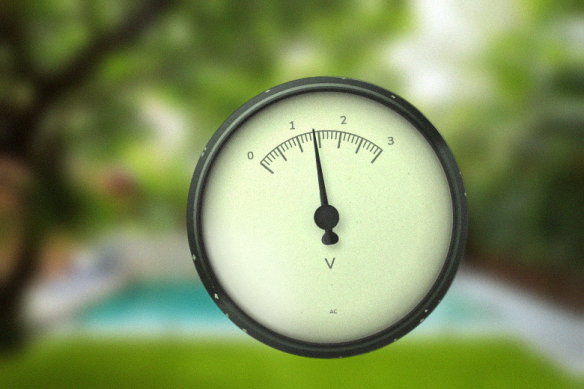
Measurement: 1.4,V
